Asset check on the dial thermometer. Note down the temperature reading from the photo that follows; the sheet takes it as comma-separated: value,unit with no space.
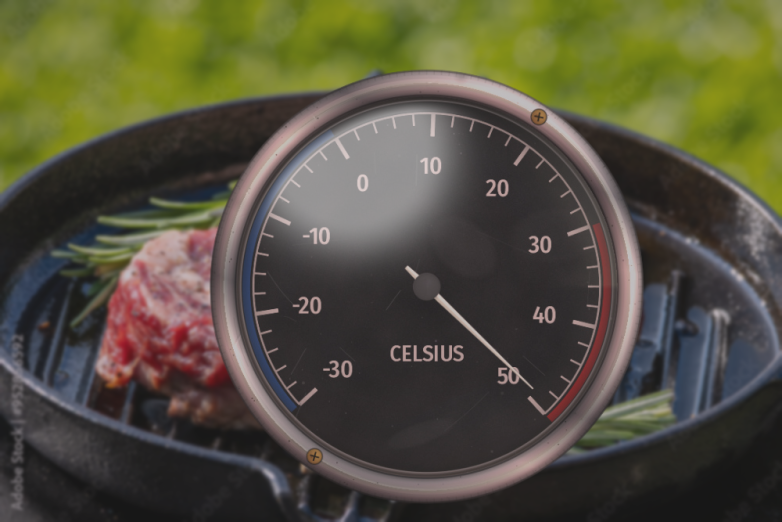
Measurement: 49,°C
